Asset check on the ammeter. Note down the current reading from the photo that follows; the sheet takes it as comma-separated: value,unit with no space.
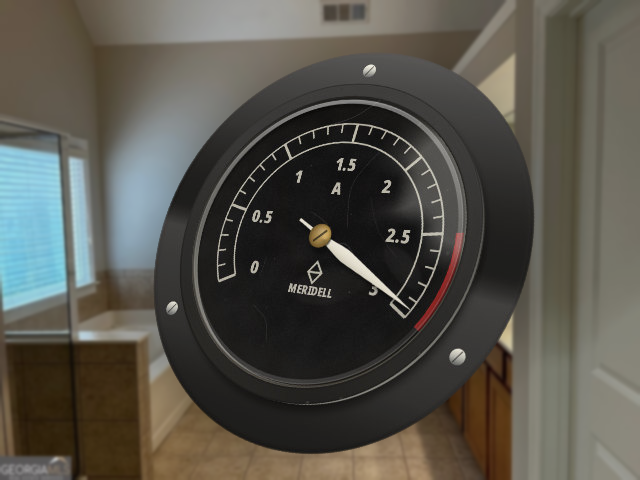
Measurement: 2.95,A
